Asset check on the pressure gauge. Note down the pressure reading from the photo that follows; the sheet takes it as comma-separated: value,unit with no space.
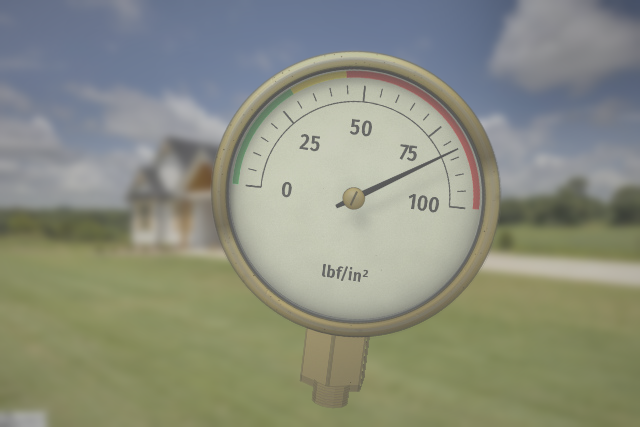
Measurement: 82.5,psi
